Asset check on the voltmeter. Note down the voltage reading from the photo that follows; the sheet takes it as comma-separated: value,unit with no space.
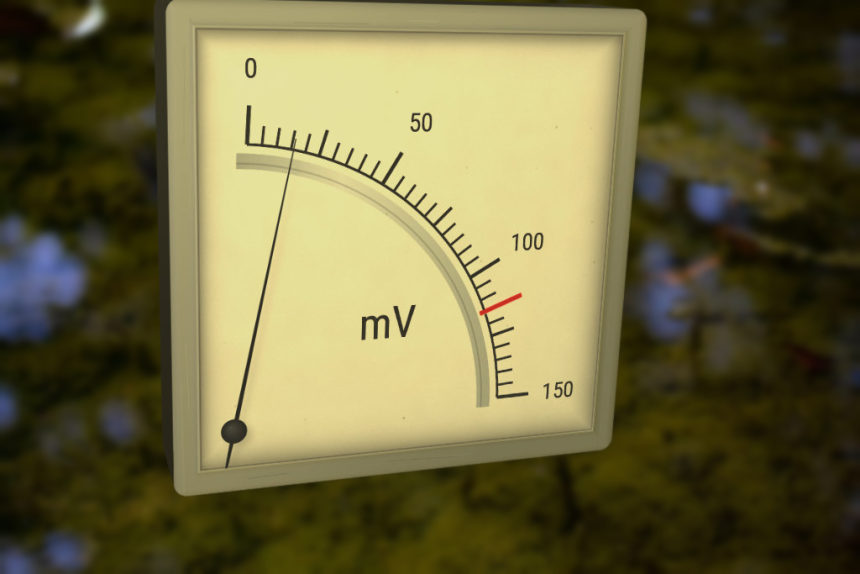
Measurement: 15,mV
